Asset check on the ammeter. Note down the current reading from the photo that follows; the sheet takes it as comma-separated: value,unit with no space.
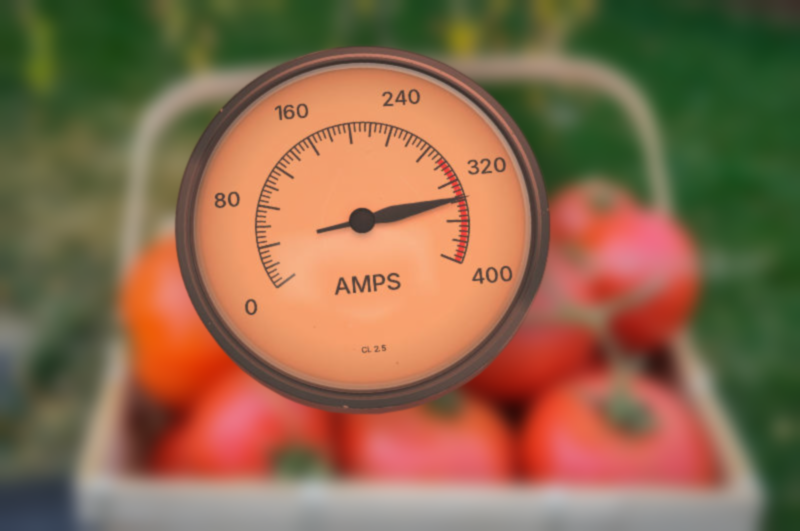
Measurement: 340,A
